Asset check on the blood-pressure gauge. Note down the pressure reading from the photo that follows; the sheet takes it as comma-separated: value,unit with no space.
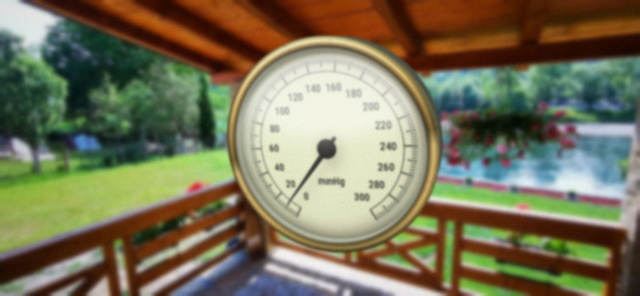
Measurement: 10,mmHg
